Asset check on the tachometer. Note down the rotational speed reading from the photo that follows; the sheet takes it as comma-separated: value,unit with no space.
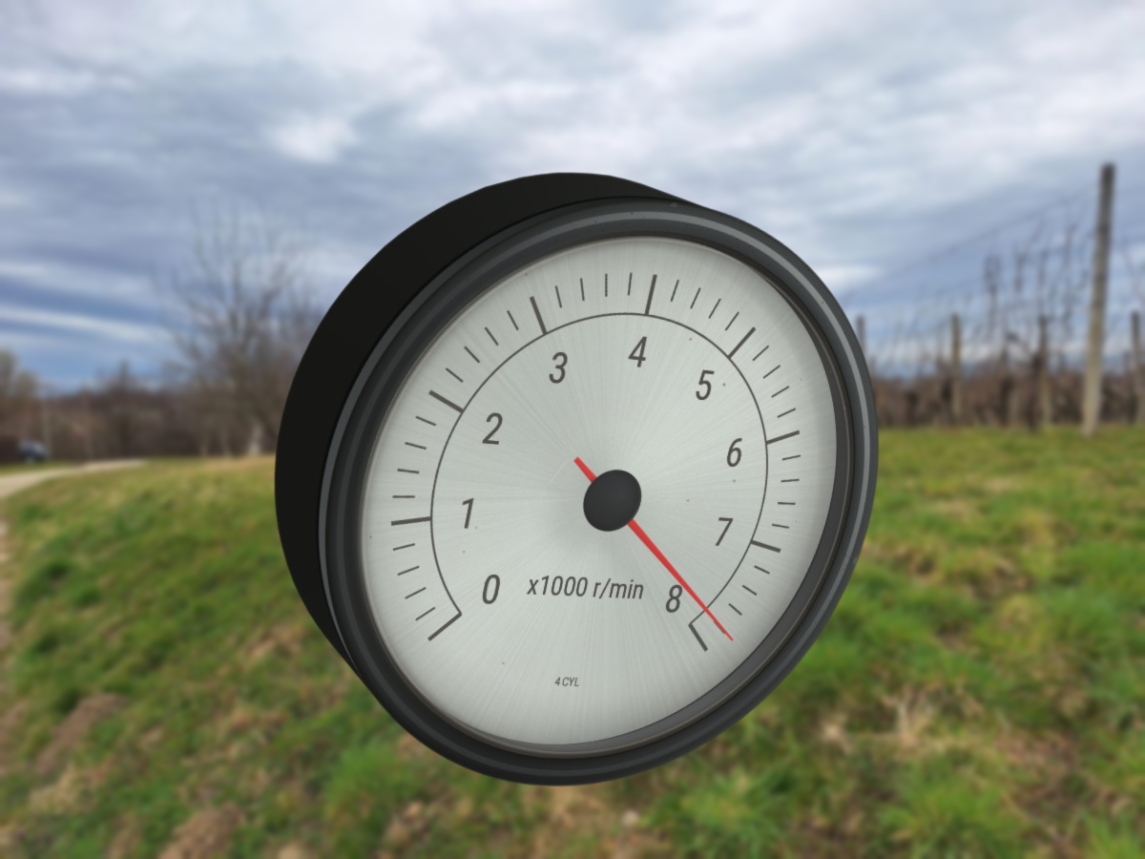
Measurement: 7800,rpm
